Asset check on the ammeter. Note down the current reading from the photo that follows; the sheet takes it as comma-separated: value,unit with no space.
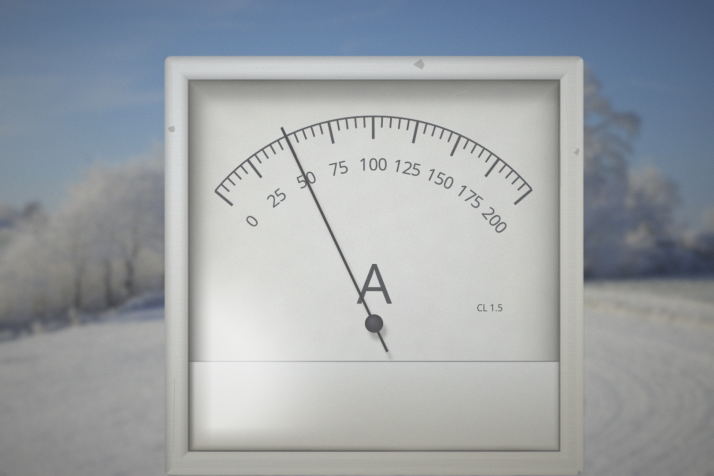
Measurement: 50,A
